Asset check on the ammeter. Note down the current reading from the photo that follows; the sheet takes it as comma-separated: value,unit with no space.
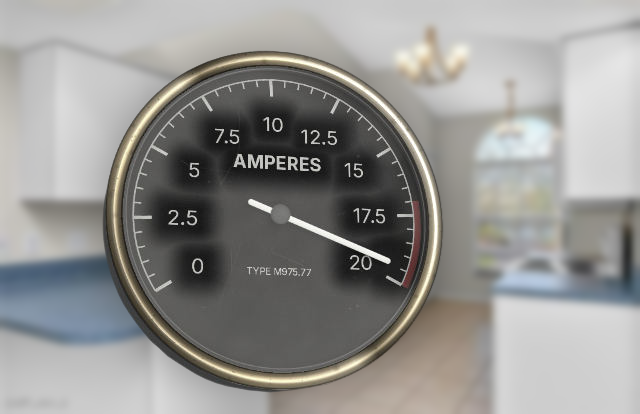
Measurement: 19.5,A
